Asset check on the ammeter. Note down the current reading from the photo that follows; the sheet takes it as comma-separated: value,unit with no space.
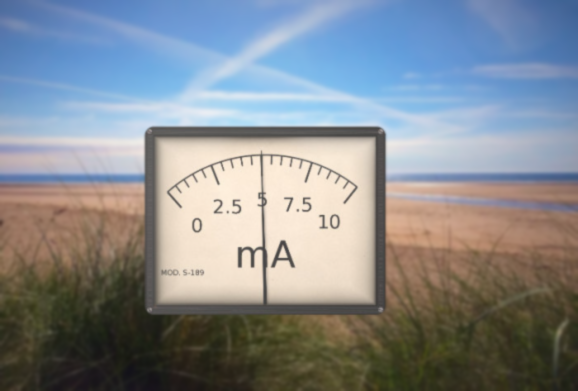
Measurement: 5,mA
